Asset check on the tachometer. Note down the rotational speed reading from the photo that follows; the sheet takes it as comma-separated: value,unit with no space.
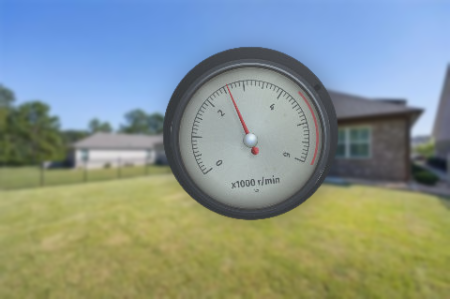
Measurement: 2600,rpm
